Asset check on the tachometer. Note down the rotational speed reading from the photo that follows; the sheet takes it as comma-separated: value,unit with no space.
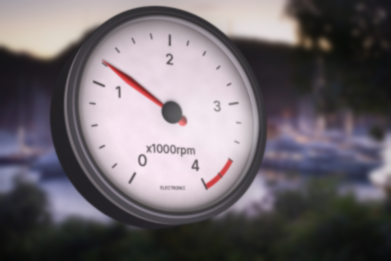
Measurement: 1200,rpm
